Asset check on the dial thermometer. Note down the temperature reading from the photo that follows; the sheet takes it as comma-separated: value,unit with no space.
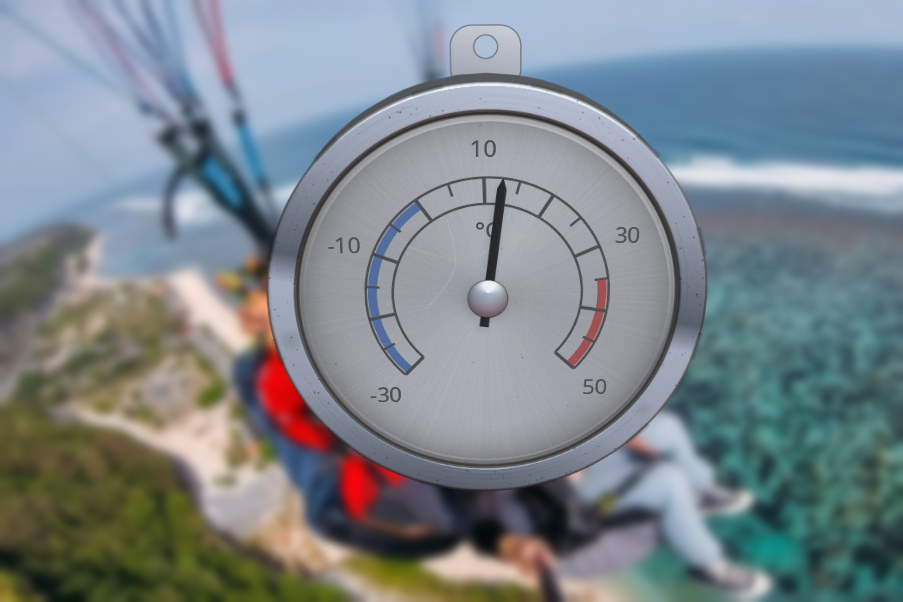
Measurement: 12.5,°C
